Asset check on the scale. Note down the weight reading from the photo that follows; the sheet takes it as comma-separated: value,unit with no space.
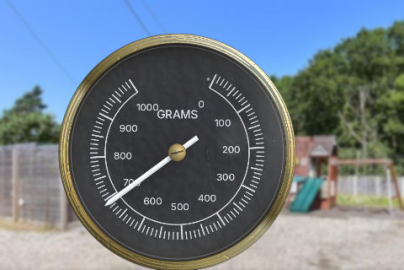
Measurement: 690,g
